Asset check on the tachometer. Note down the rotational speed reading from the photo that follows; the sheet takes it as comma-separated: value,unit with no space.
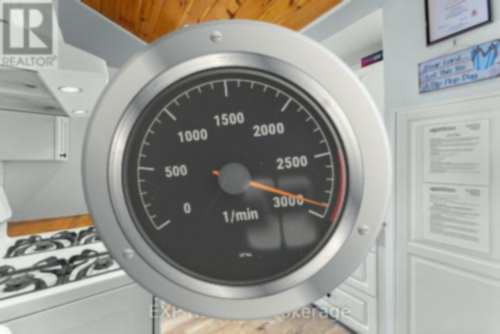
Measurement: 2900,rpm
